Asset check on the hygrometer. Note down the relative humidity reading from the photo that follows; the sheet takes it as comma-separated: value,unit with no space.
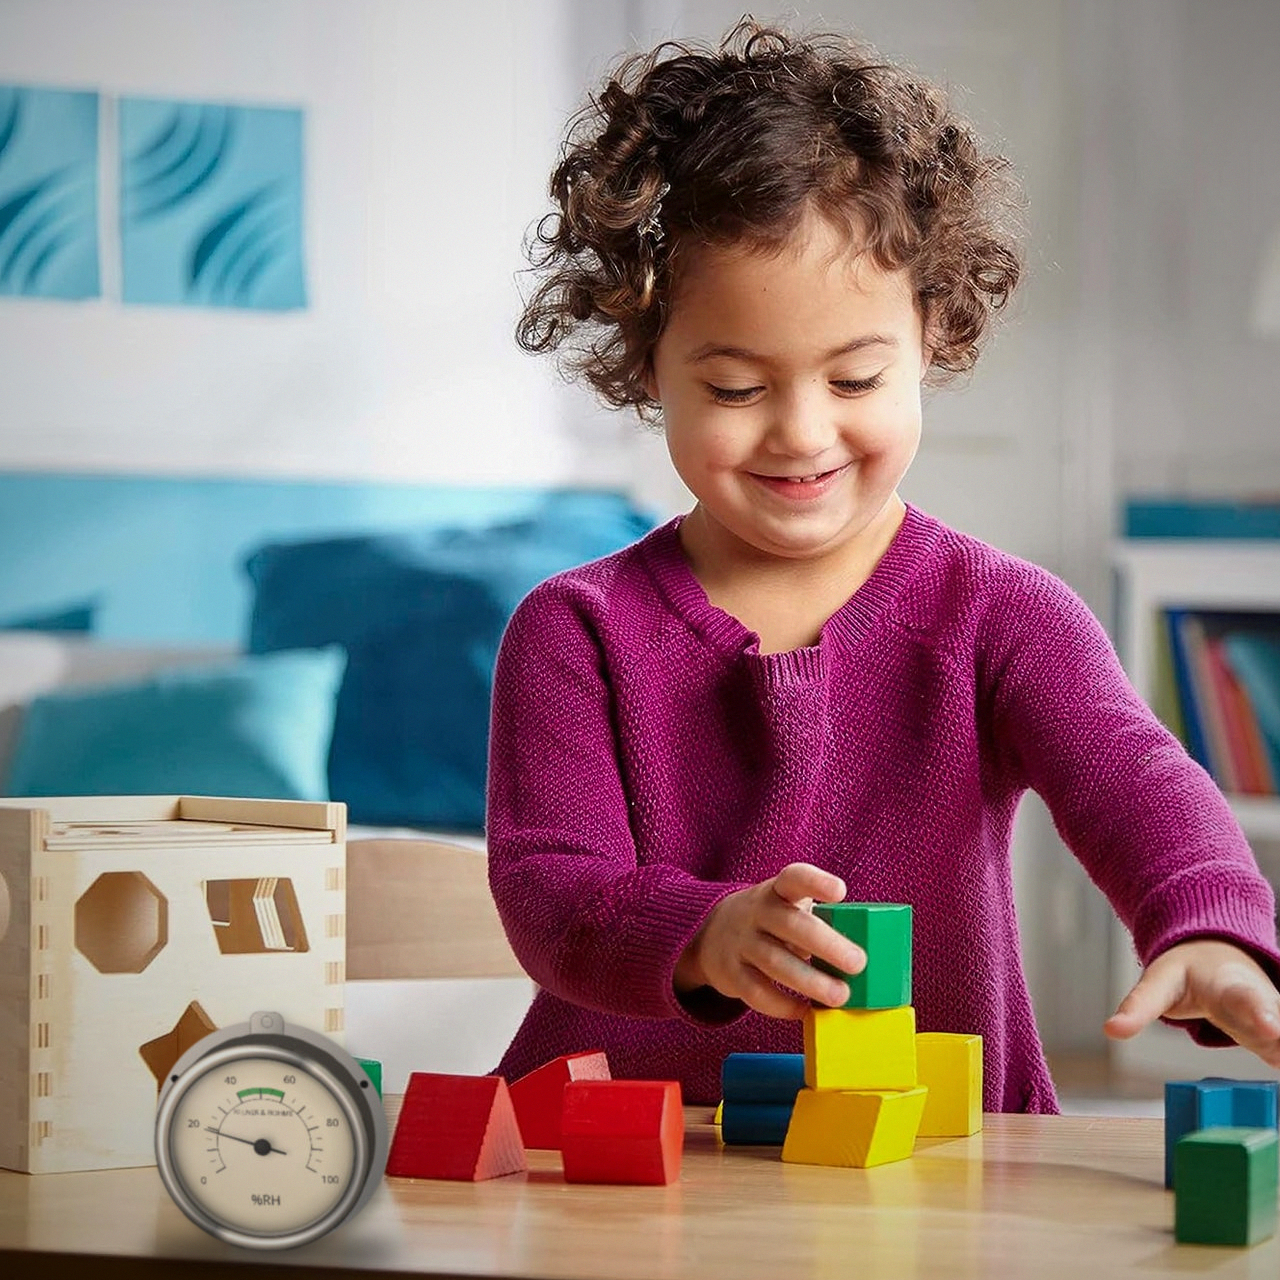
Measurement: 20,%
